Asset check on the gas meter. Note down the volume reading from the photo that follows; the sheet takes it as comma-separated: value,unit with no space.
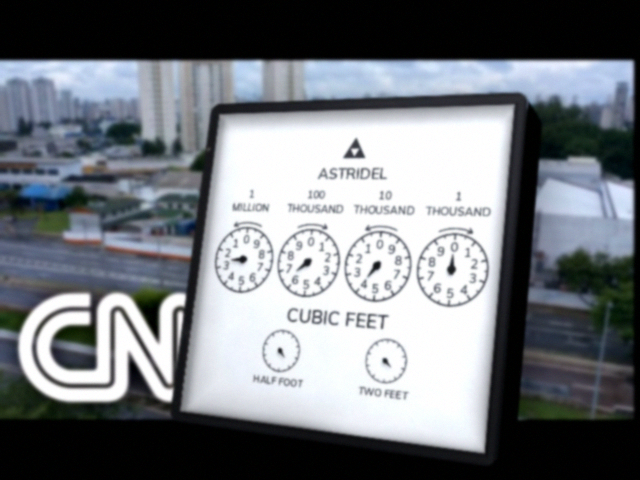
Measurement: 264000,ft³
